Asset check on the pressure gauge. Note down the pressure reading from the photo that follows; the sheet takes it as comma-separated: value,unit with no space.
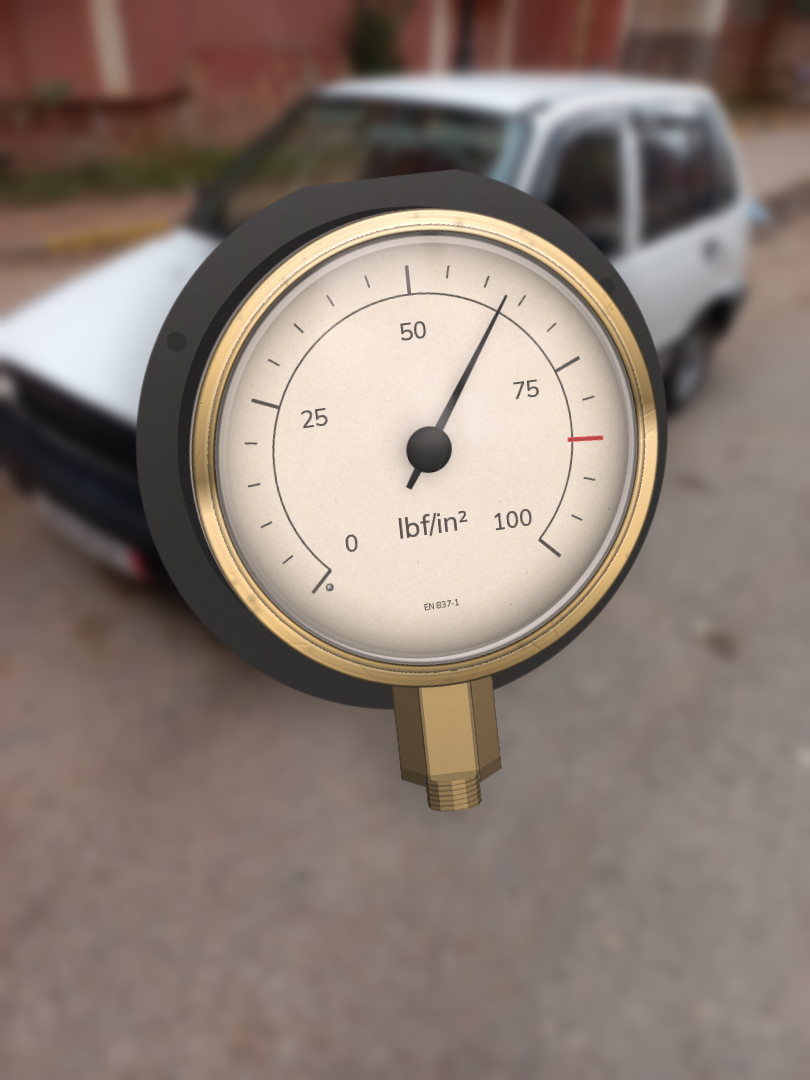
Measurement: 62.5,psi
